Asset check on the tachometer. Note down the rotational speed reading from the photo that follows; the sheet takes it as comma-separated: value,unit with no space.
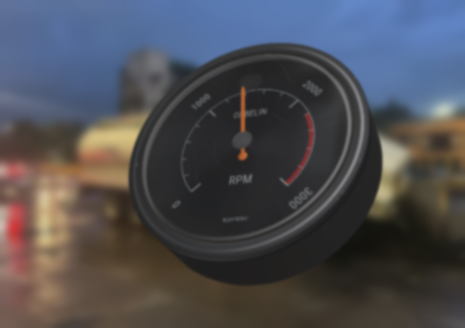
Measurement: 1400,rpm
